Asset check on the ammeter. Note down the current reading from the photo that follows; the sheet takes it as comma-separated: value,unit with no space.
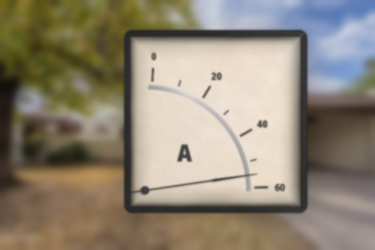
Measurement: 55,A
